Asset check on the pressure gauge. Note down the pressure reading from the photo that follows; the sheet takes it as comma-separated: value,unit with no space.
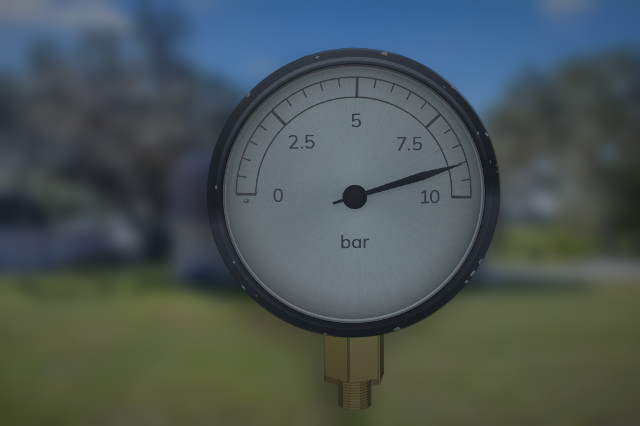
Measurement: 9,bar
